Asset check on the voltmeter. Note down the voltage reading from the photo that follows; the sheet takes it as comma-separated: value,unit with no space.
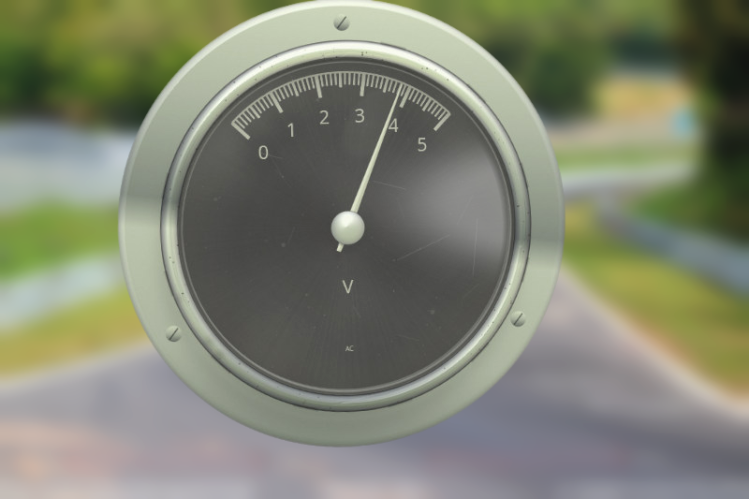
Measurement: 3.8,V
